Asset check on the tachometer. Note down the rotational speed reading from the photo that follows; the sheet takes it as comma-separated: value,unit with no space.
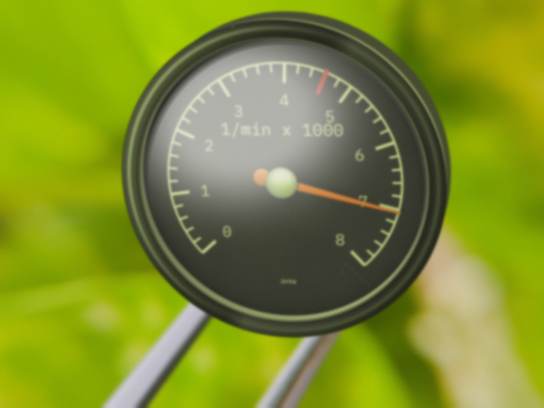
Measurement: 7000,rpm
